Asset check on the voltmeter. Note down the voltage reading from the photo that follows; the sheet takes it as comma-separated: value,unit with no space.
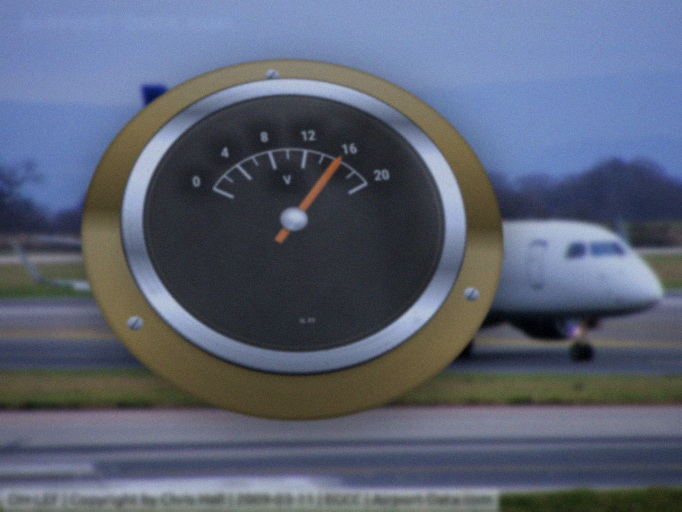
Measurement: 16,V
